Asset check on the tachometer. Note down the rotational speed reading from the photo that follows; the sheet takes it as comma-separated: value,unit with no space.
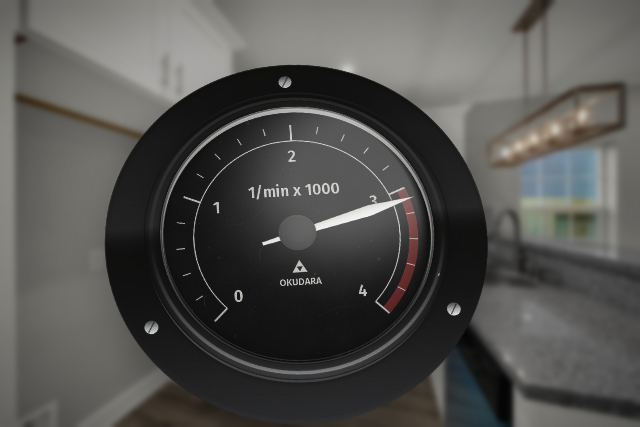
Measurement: 3100,rpm
